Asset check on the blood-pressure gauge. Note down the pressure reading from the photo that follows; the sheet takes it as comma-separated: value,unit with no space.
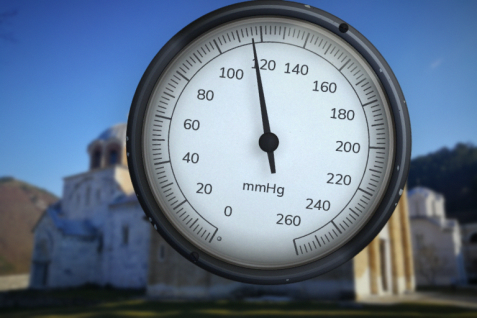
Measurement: 116,mmHg
